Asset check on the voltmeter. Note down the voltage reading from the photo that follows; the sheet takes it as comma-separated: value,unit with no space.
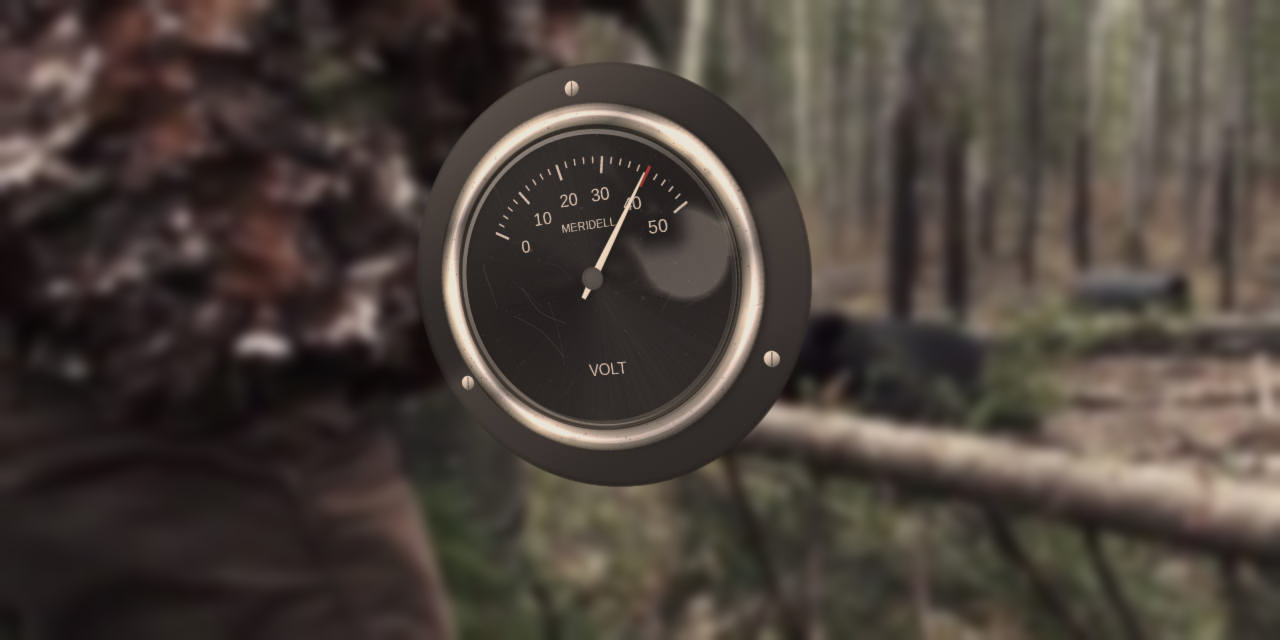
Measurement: 40,V
